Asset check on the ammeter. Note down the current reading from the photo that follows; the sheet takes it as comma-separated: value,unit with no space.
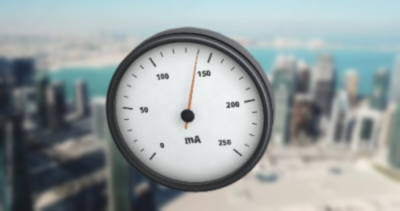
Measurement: 140,mA
